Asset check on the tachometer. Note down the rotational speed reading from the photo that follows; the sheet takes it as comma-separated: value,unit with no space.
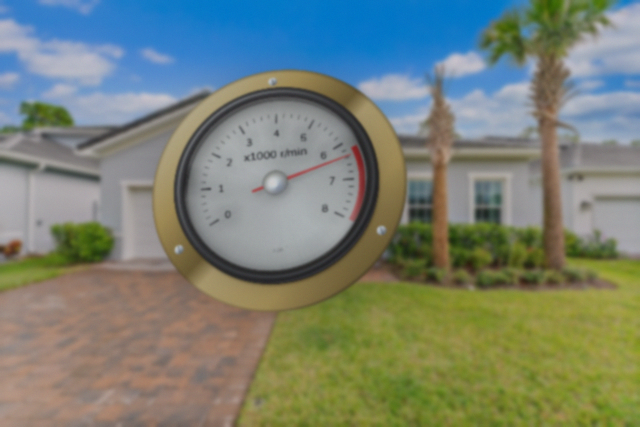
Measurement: 6400,rpm
